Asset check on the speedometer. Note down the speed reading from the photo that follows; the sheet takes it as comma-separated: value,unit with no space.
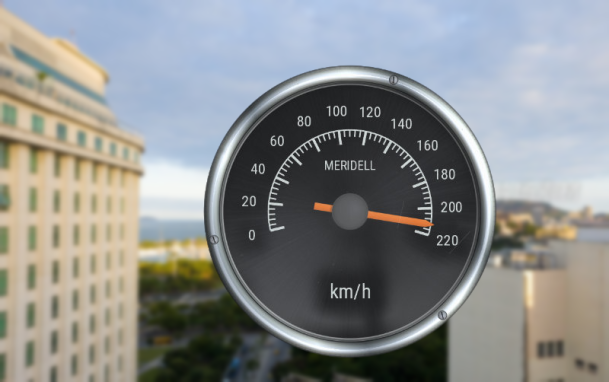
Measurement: 212,km/h
